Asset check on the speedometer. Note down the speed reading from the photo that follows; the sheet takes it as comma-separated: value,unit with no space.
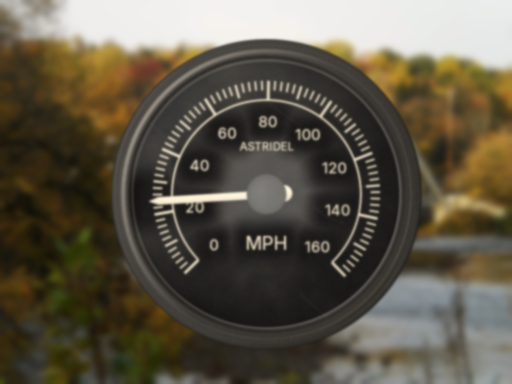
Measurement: 24,mph
